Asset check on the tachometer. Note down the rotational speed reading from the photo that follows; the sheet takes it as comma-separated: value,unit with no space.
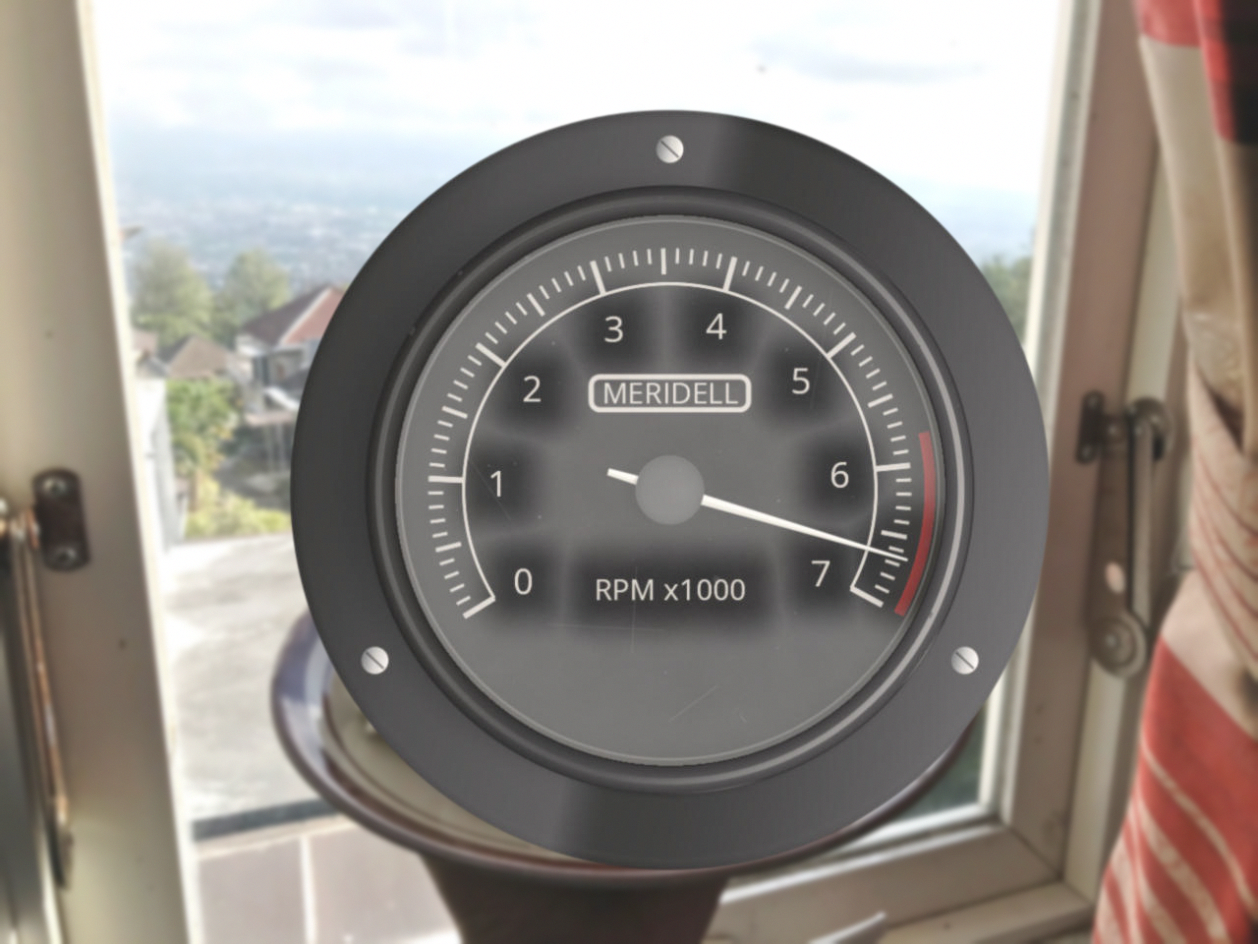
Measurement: 6650,rpm
